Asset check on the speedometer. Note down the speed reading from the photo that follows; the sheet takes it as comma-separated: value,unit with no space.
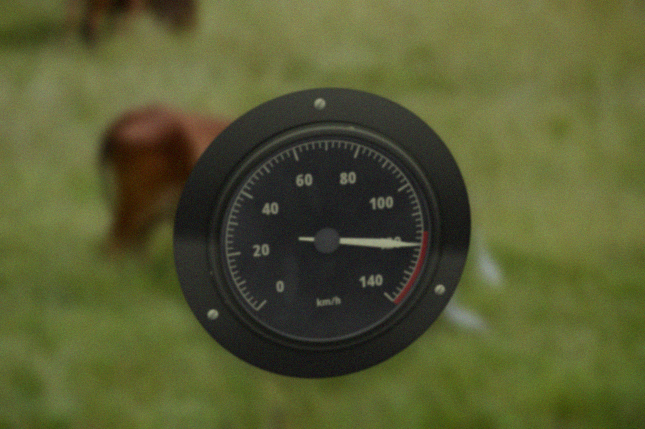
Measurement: 120,km/h
